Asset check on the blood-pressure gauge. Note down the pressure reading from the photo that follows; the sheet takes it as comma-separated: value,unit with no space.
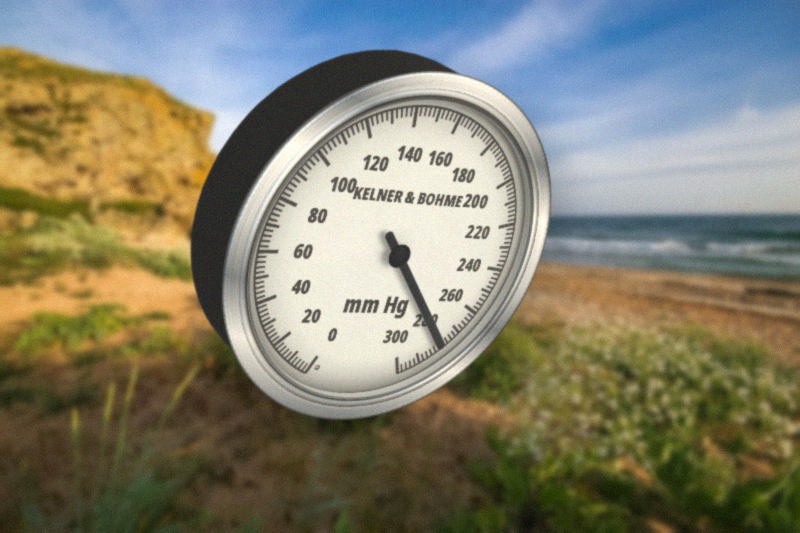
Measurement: 280,mmHg
